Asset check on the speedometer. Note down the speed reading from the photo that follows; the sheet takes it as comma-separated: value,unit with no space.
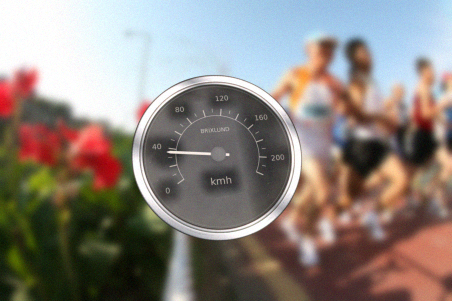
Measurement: 35,km/h
